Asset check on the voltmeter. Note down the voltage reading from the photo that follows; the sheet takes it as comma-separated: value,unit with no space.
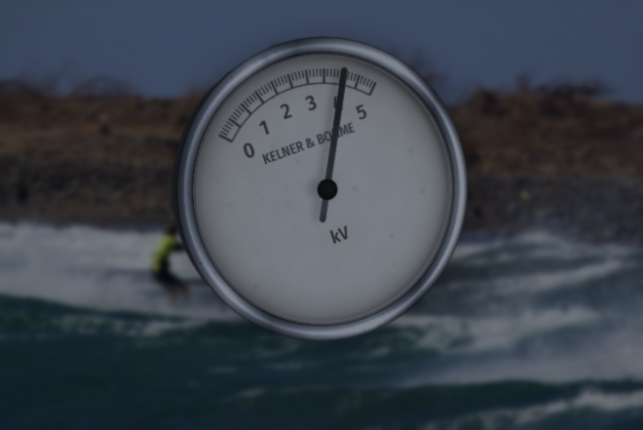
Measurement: 4,kV
